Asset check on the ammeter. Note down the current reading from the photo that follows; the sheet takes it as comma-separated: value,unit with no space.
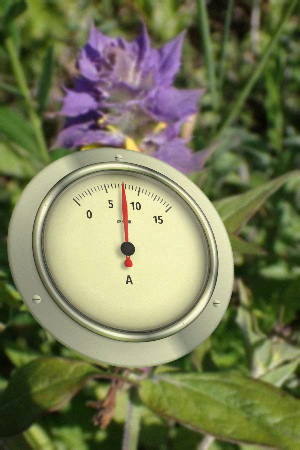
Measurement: 7.5,A
